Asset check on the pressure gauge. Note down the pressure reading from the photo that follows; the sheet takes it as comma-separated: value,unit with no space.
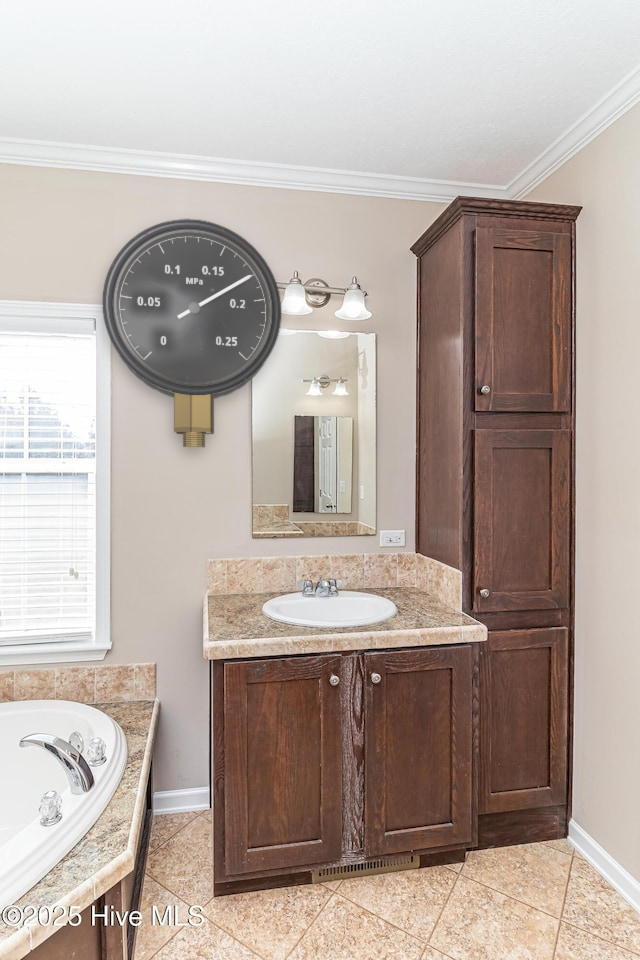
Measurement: 0.18,MPa
